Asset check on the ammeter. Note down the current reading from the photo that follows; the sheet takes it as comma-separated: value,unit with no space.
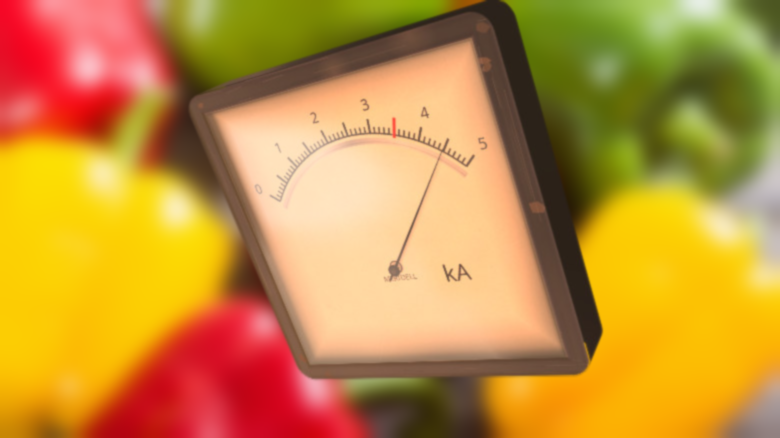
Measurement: 4.5,kA
